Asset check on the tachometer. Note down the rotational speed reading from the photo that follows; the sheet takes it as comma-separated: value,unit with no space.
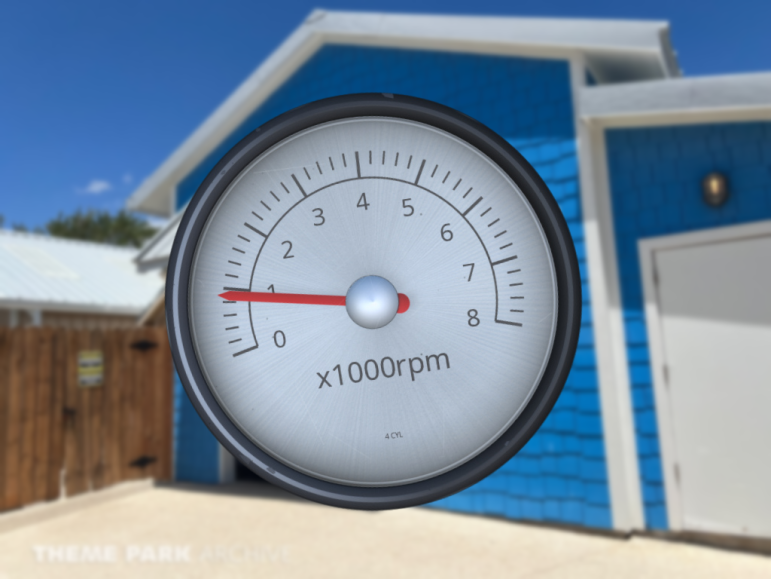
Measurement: 900,rpm
